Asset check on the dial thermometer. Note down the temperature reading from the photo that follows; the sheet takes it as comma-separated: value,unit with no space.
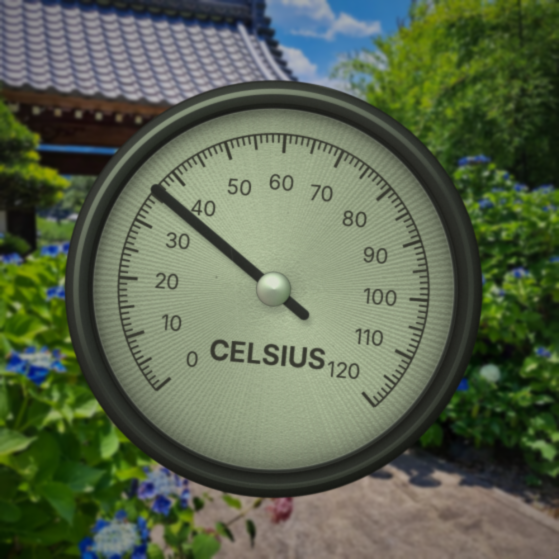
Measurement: 36,°C
